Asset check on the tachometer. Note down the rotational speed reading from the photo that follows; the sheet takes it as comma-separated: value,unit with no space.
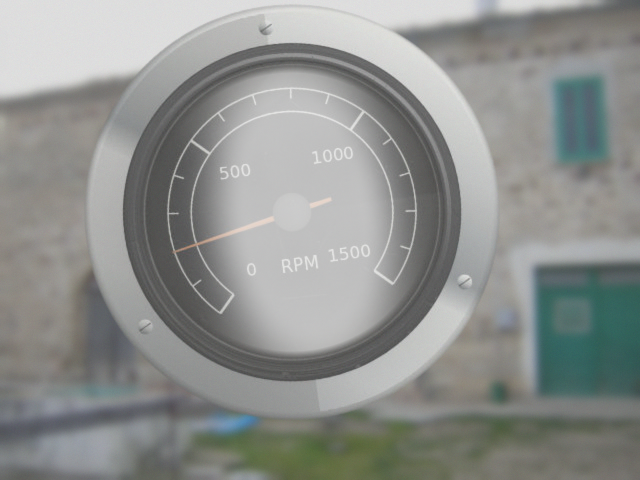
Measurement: 200,rpm
